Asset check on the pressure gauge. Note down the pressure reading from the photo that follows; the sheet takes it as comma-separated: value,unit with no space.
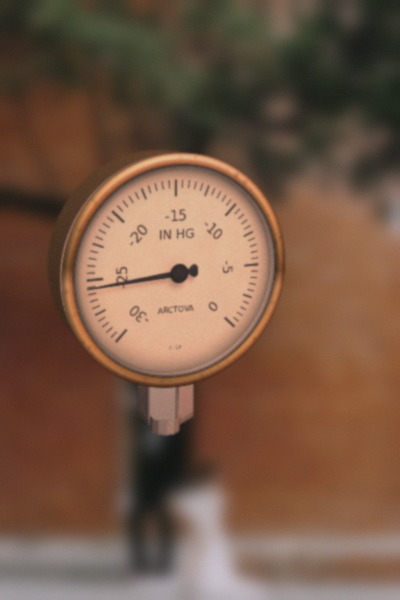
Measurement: -25.5,inHg
